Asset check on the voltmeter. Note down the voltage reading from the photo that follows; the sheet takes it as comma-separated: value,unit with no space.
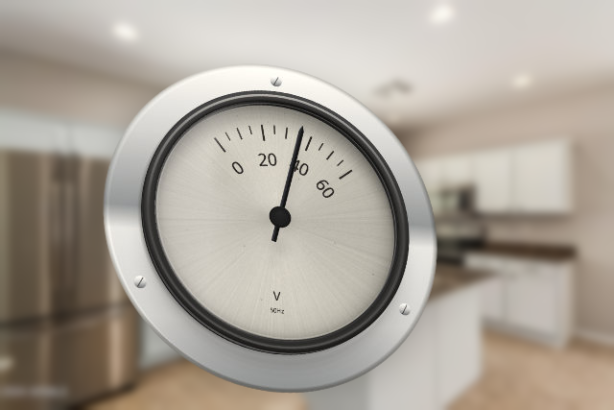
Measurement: 35,V
